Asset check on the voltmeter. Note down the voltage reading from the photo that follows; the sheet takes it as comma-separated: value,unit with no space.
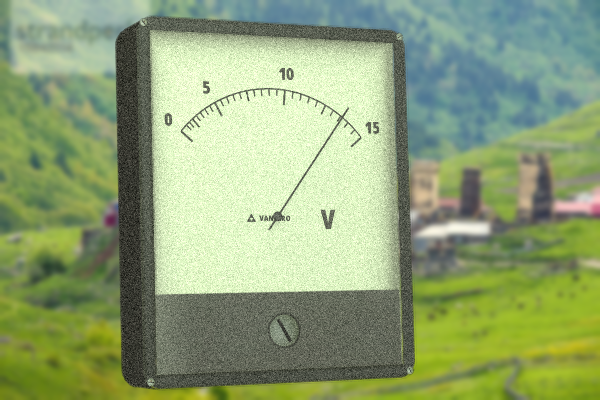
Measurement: 13.5,V
